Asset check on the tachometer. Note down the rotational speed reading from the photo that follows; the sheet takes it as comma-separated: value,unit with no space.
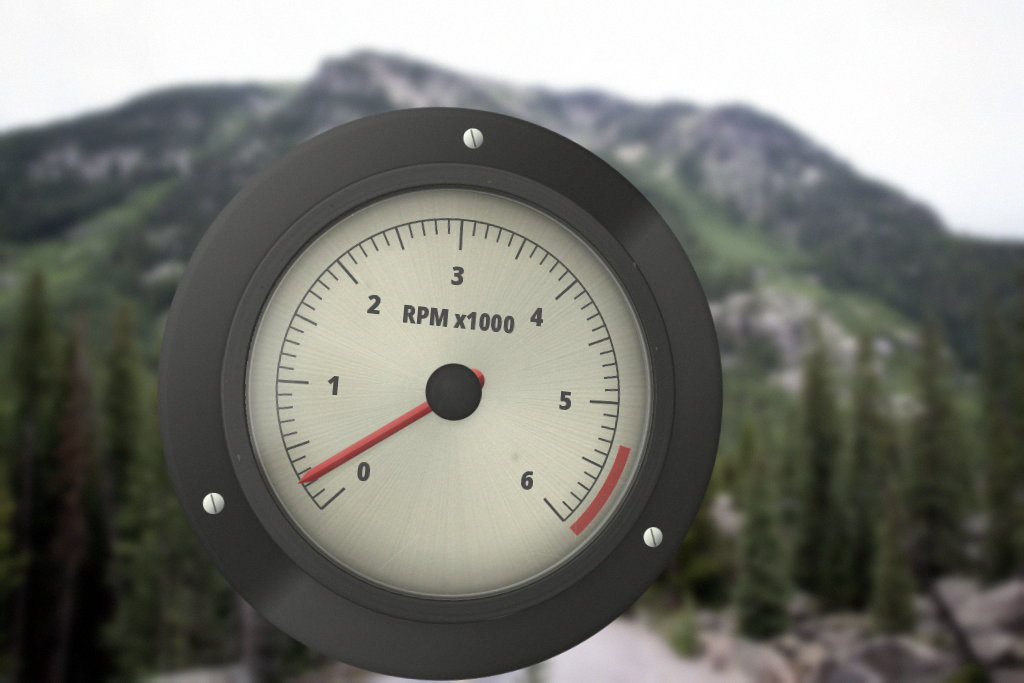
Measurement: 250,rpm
